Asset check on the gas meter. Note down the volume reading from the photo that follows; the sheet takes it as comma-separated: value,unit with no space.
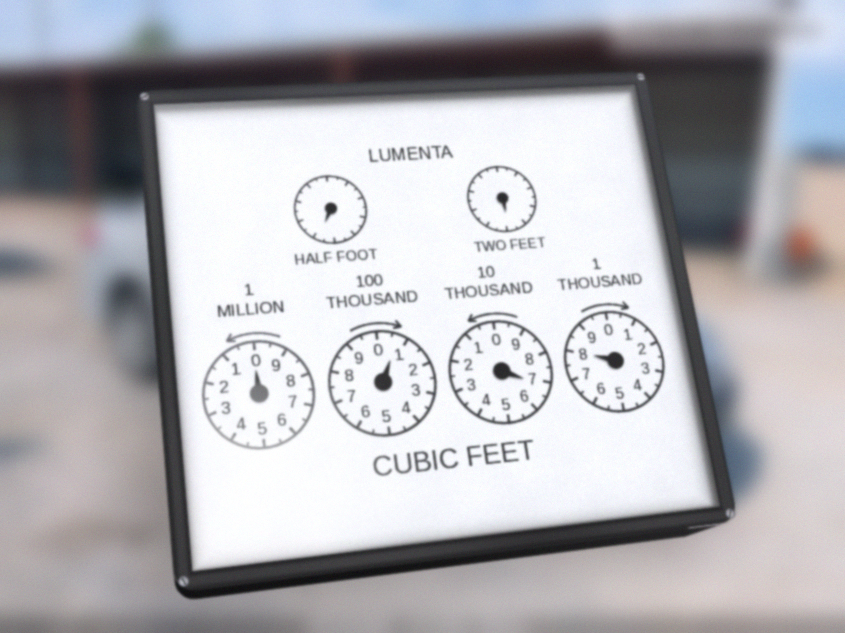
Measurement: 6800,ft³
